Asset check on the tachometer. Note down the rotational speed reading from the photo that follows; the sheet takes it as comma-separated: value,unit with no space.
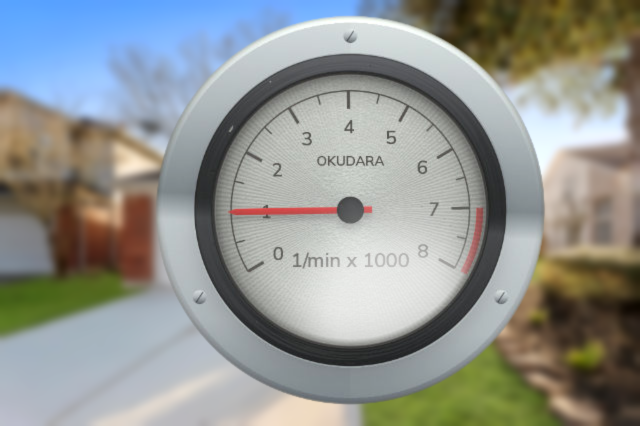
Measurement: 1000,rpm
